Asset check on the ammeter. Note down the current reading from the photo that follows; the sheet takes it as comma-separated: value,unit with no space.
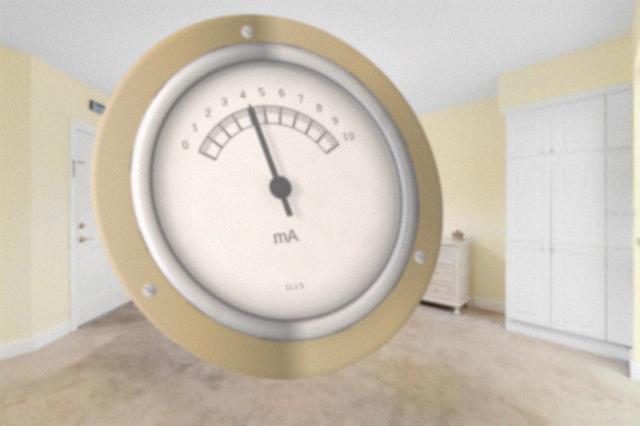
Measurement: 4,mA
